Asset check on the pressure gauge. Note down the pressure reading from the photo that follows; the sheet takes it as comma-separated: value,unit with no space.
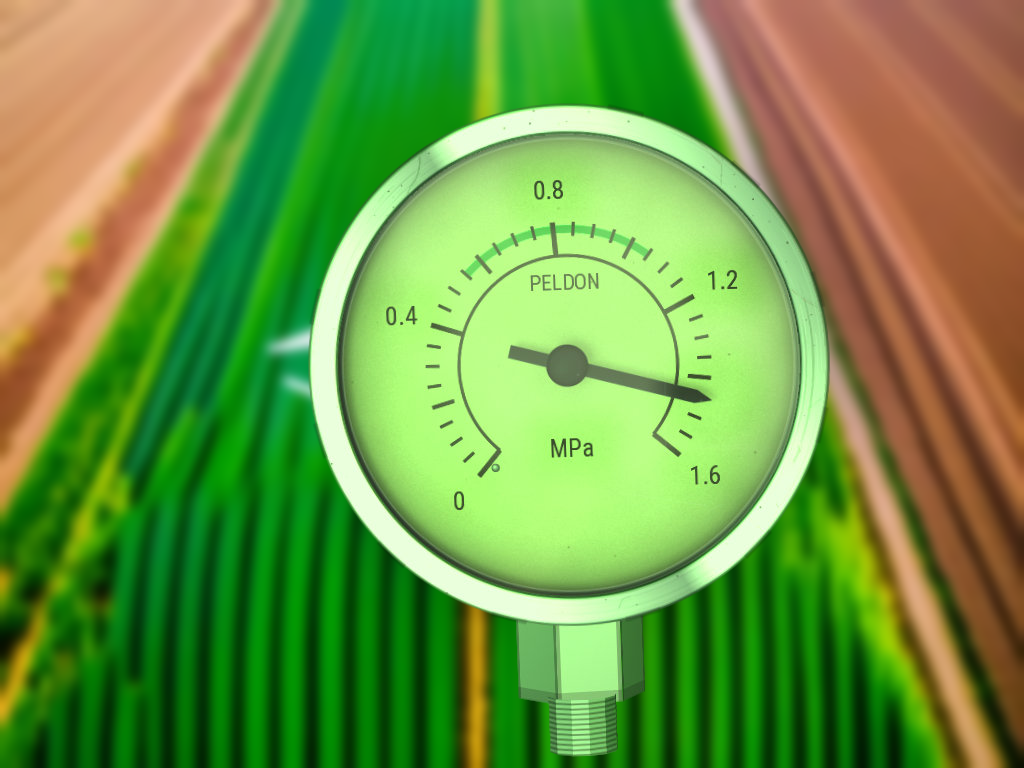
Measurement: 1.45,MPa
